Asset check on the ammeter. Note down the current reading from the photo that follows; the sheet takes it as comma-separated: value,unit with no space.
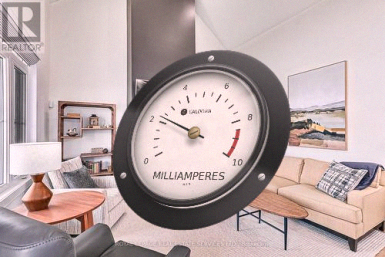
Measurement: 2.25,mA
